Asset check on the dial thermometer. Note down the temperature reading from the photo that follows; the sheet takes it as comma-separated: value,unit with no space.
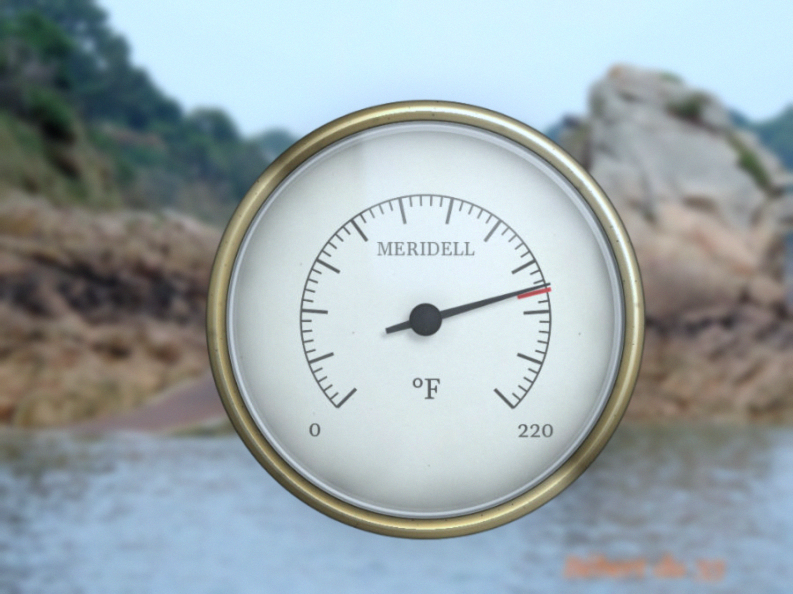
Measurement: 170,°F
